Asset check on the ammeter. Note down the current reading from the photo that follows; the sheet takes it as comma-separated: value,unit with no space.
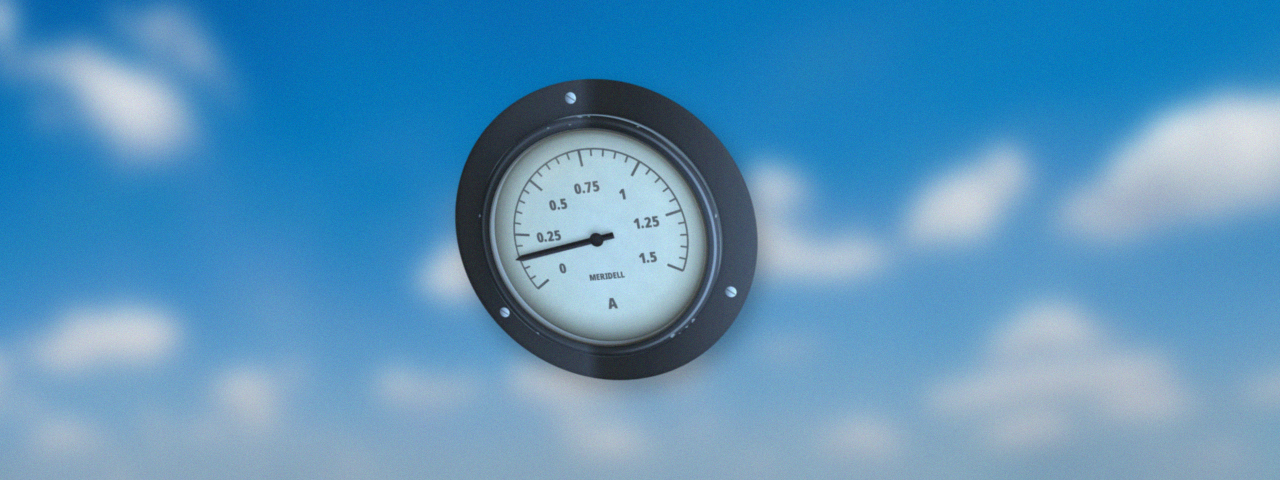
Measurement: 0.15,A
